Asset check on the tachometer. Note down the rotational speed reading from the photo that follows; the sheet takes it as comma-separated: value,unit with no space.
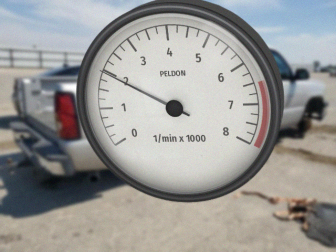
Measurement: 2000,rpm
